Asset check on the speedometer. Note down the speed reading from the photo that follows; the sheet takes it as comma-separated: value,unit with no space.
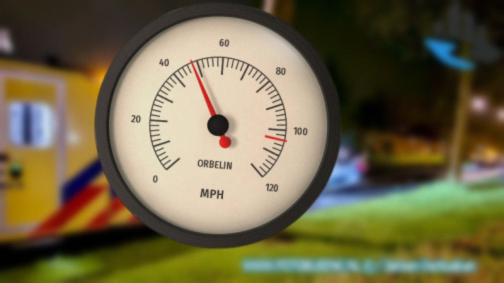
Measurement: 48,mph
